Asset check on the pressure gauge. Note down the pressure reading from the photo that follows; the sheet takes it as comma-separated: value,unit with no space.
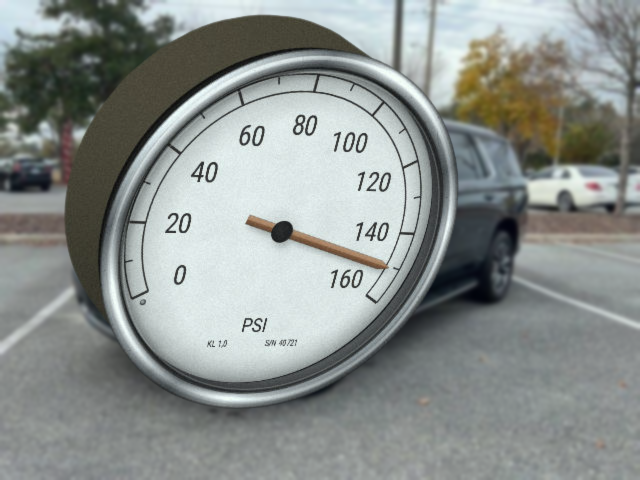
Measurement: 150,psi
